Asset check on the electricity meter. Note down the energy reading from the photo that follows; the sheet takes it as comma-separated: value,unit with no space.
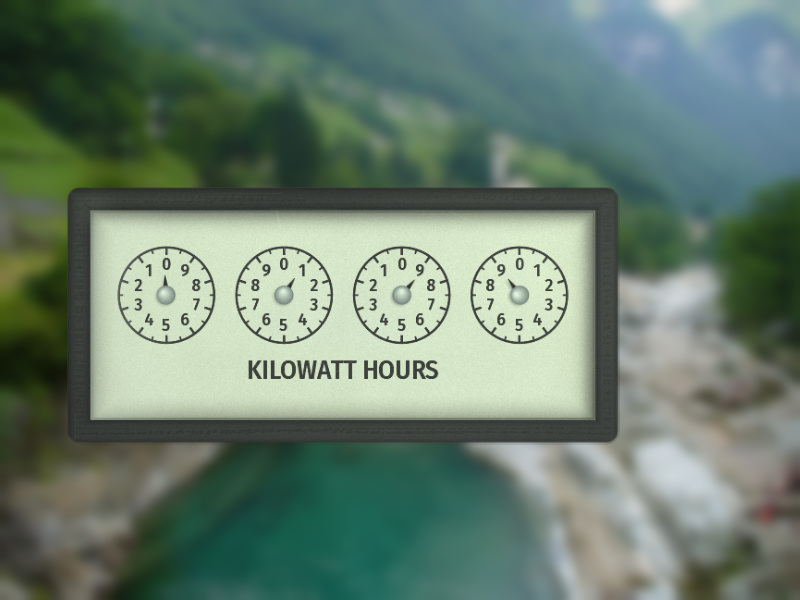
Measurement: 89,kWh
